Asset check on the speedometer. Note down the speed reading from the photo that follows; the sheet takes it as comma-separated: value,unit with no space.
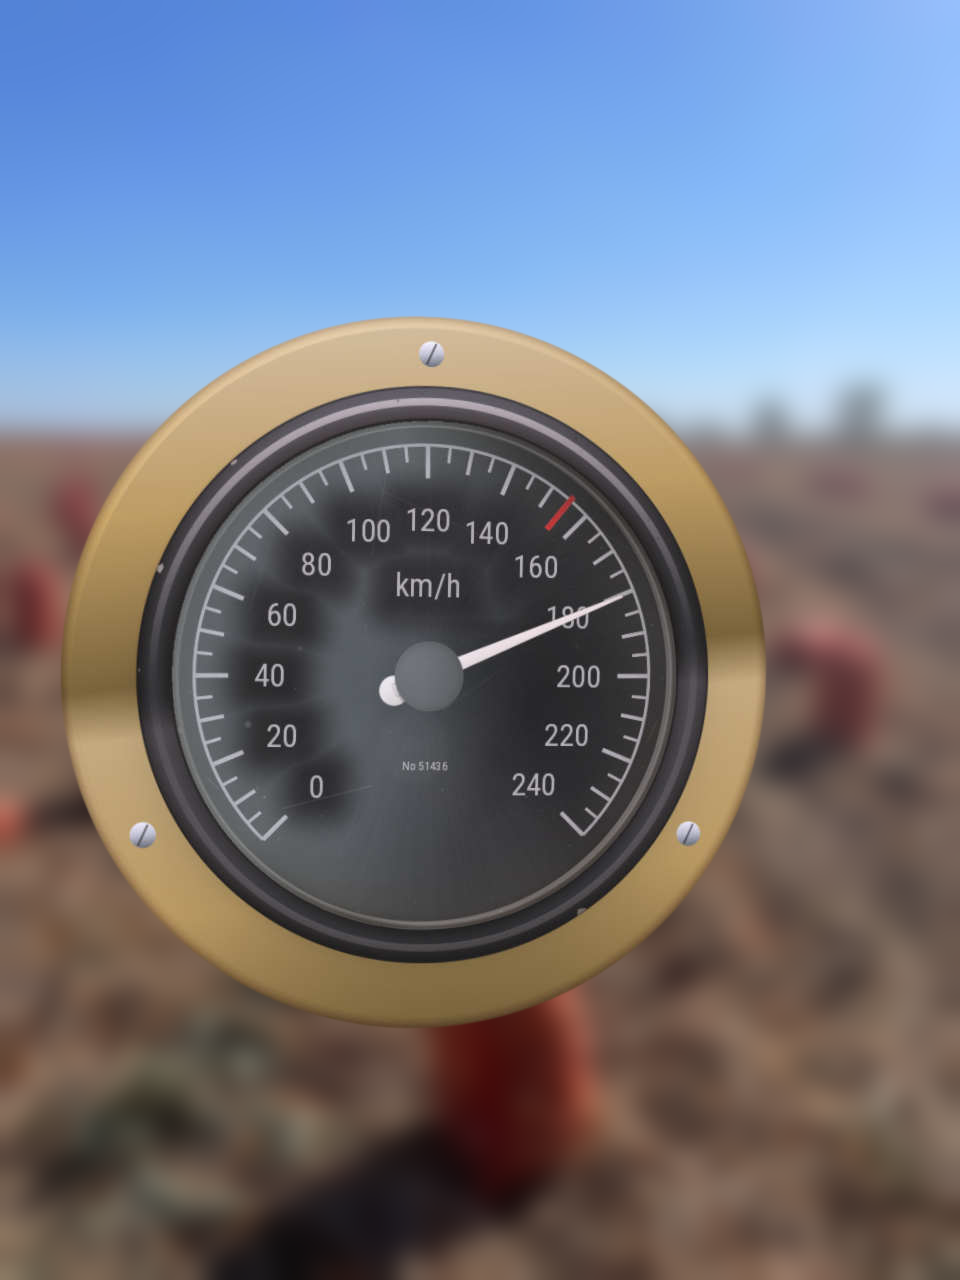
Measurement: 180,km/h
